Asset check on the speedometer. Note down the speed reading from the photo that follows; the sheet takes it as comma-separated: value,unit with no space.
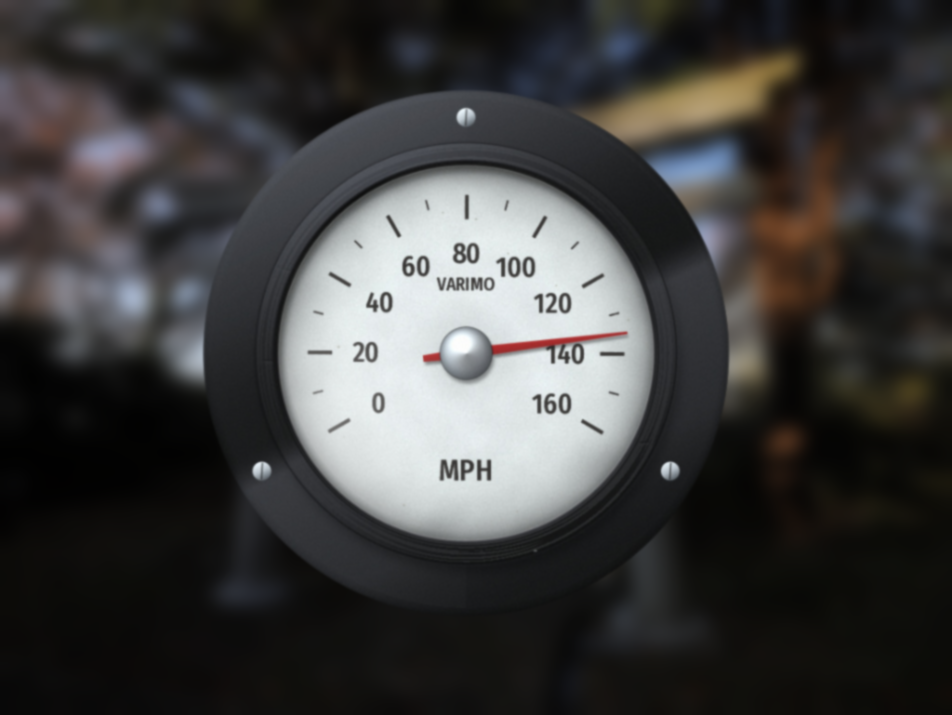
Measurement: 135,mph
